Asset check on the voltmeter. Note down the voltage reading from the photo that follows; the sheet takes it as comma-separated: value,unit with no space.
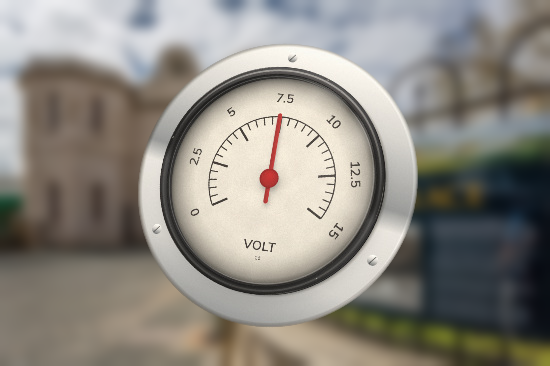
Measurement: 7.5,V
